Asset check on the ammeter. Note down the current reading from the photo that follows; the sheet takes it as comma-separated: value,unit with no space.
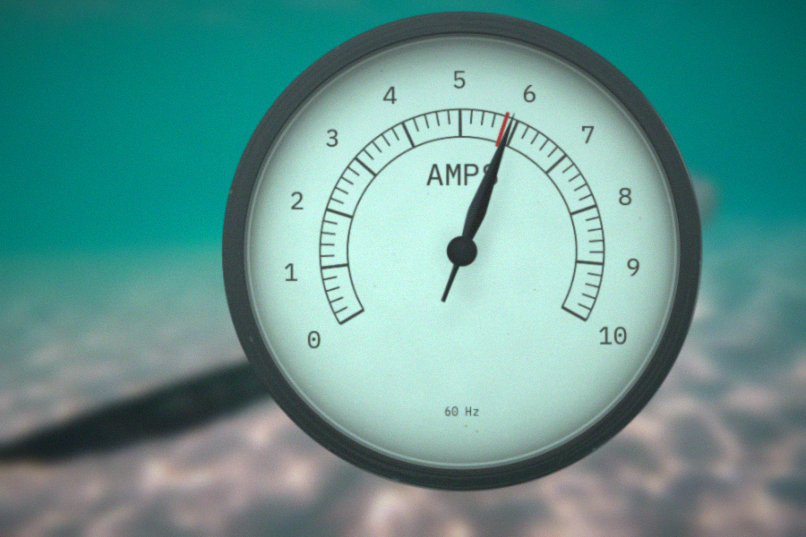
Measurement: 5.9,A
